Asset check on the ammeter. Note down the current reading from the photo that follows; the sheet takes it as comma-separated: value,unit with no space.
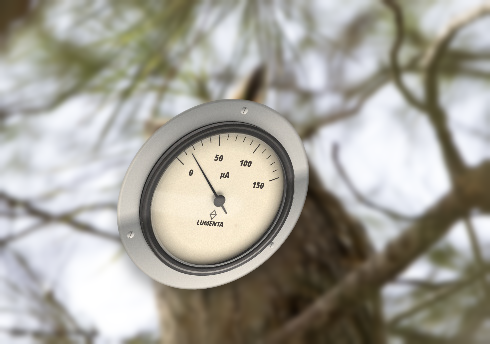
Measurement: 15,µA
